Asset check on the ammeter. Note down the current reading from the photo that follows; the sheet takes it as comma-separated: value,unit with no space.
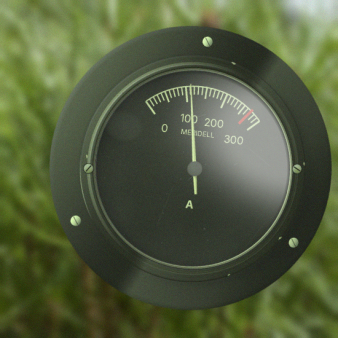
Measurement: 110,A
